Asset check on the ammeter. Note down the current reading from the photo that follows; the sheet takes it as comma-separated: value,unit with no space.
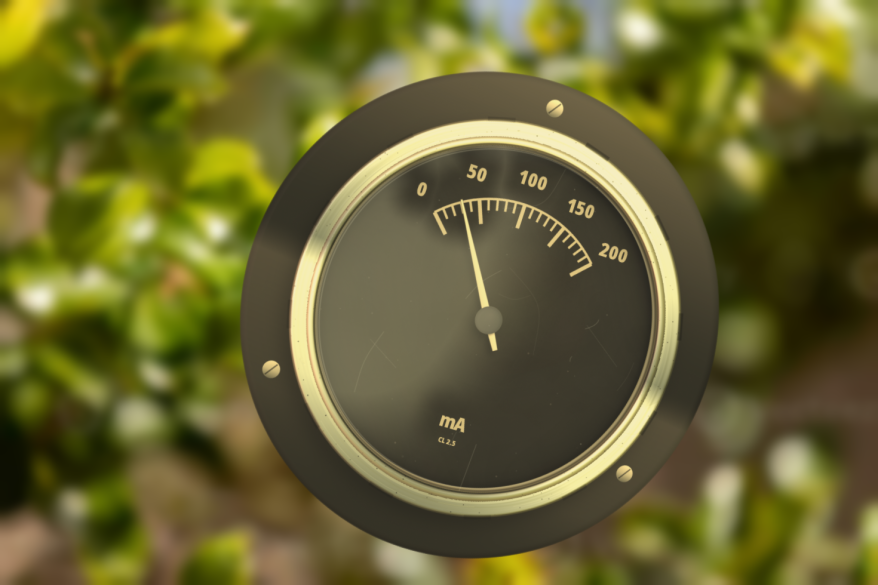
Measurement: 30,mA
